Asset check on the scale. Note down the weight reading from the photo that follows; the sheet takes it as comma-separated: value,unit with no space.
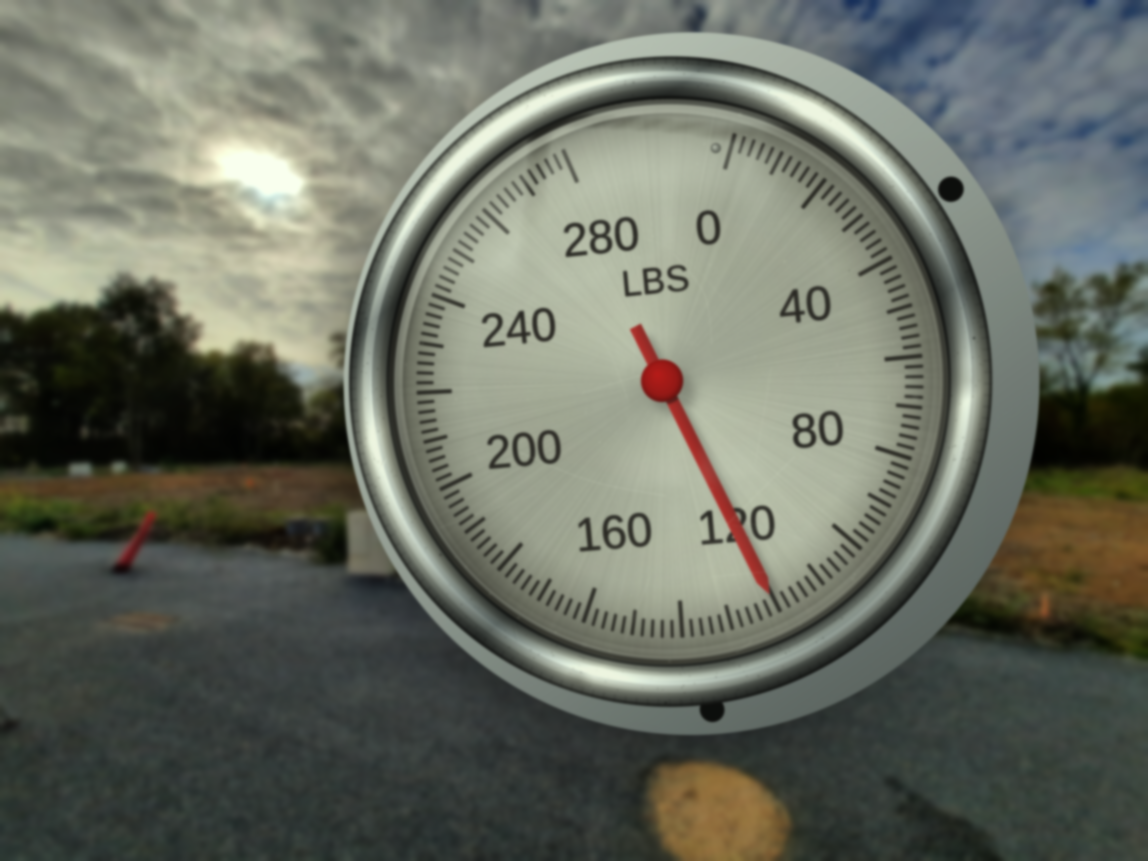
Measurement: 120,lb
